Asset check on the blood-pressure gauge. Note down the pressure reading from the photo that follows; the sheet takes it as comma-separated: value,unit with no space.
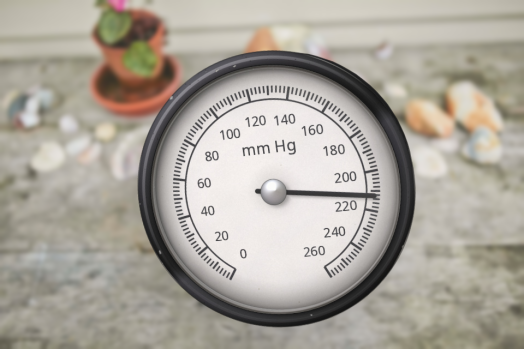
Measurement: 212,mmHg
